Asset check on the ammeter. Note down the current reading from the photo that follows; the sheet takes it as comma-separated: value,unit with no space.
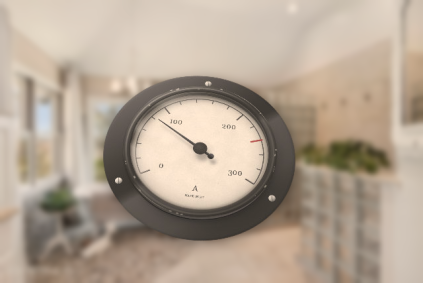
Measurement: 80,A
